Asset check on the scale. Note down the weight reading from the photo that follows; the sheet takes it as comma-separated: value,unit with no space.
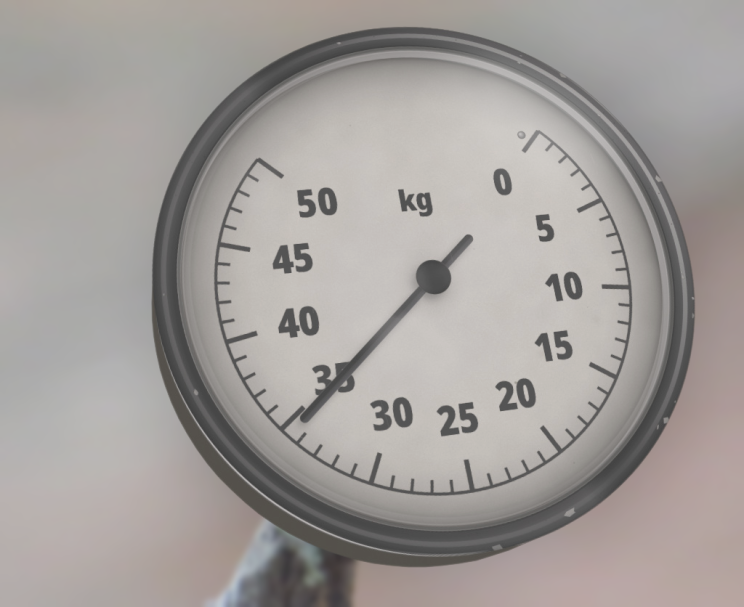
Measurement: 34.5,kg
